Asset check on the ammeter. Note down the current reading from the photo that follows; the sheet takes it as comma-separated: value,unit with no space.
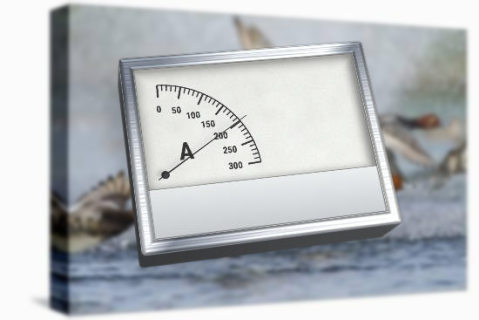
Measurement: 200,A
